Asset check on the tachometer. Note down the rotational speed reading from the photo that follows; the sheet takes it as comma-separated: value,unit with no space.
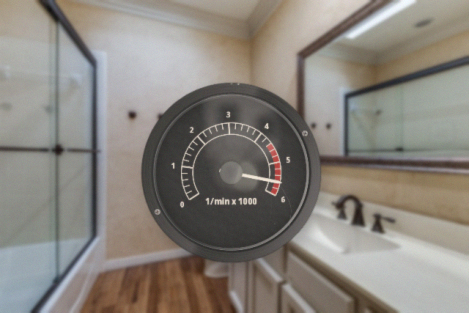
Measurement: 5600,rpm
